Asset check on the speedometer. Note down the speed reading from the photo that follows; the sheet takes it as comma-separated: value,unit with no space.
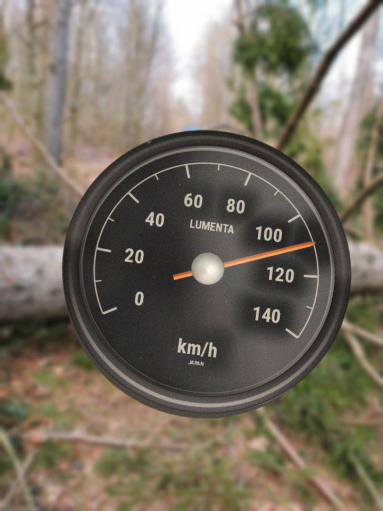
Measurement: 110,km/h
